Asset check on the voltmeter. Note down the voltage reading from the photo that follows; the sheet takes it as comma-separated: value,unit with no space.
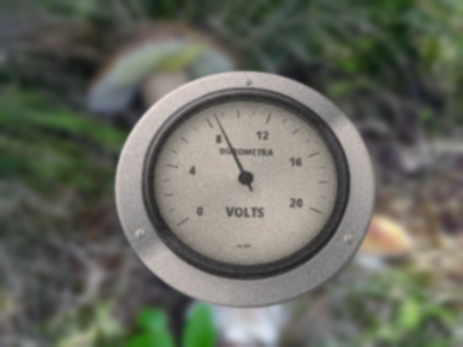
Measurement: 8.5,V
